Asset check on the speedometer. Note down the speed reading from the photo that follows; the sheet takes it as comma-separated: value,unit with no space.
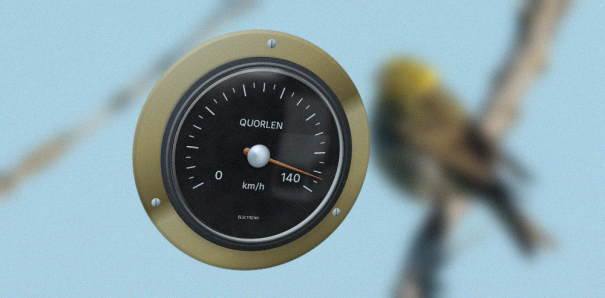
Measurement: 132.5,km/h
